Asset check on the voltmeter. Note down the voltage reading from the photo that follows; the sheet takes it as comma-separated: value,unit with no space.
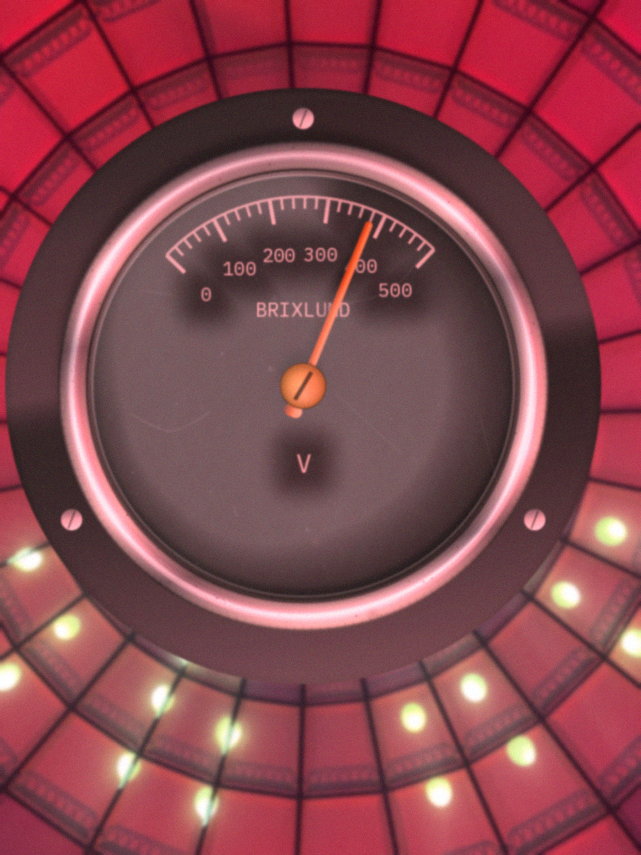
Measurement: 380,V
